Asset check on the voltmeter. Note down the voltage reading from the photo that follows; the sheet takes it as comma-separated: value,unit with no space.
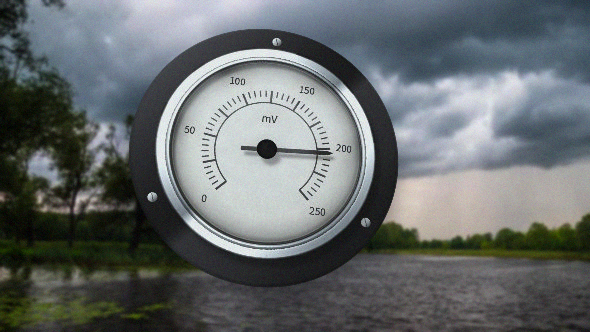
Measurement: 205,mV
